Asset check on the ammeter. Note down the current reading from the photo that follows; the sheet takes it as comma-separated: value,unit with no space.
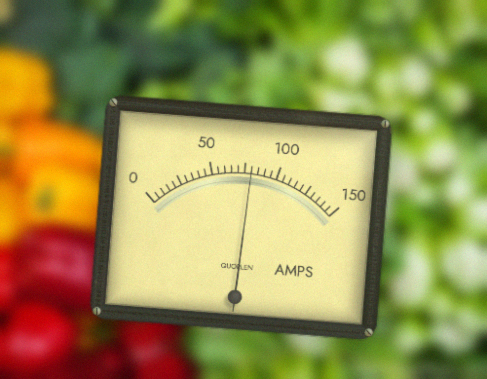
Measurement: 80,A
